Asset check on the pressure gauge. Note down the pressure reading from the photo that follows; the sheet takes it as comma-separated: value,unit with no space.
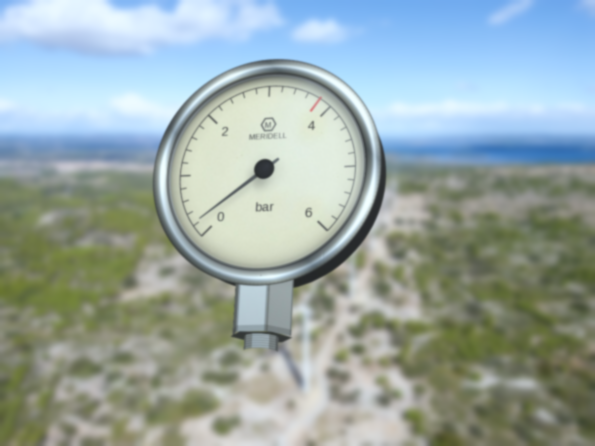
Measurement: 0.2,bar
